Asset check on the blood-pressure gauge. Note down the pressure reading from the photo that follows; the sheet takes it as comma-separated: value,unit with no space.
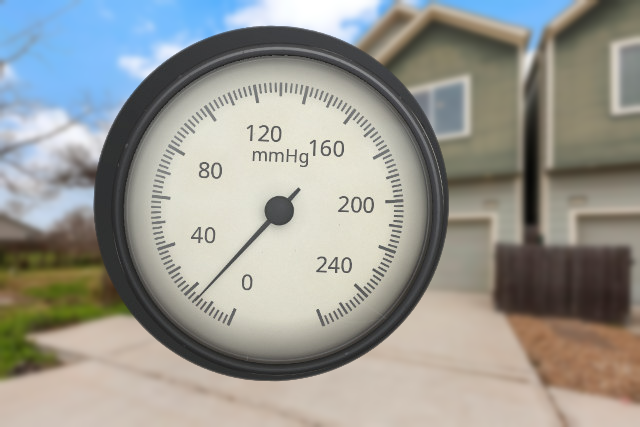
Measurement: 16,mmHg
